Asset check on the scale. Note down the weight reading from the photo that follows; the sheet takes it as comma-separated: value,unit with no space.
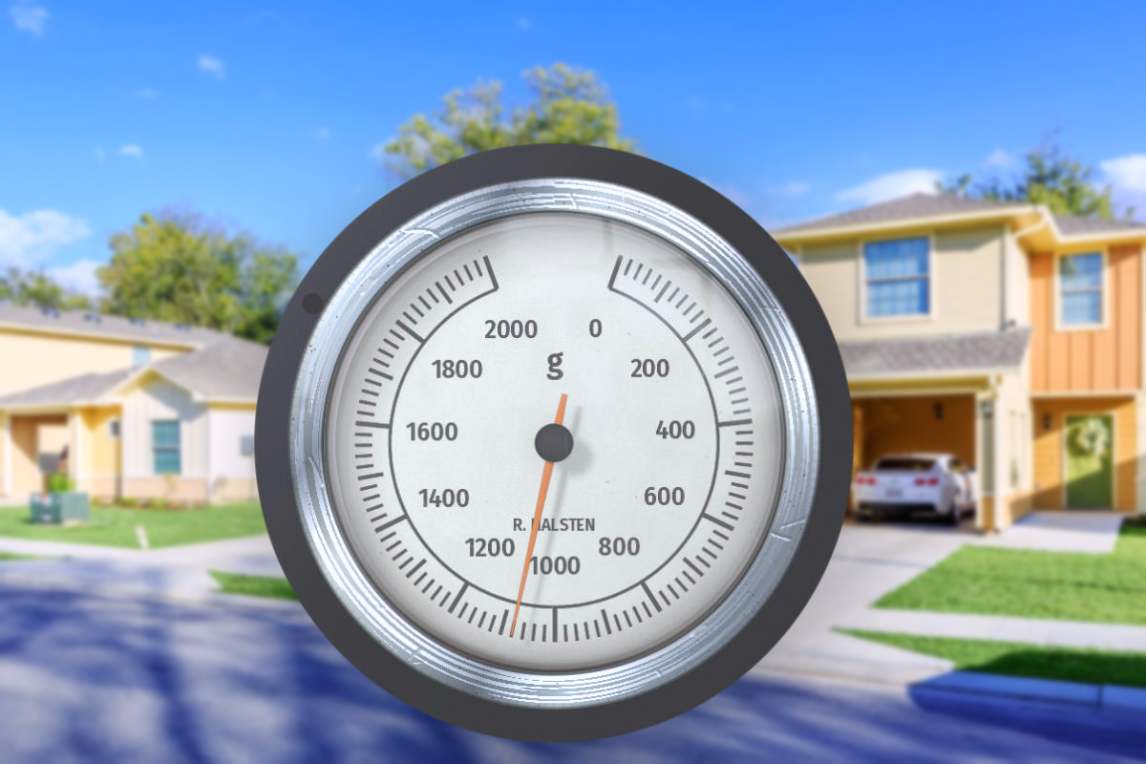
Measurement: 1080,g
